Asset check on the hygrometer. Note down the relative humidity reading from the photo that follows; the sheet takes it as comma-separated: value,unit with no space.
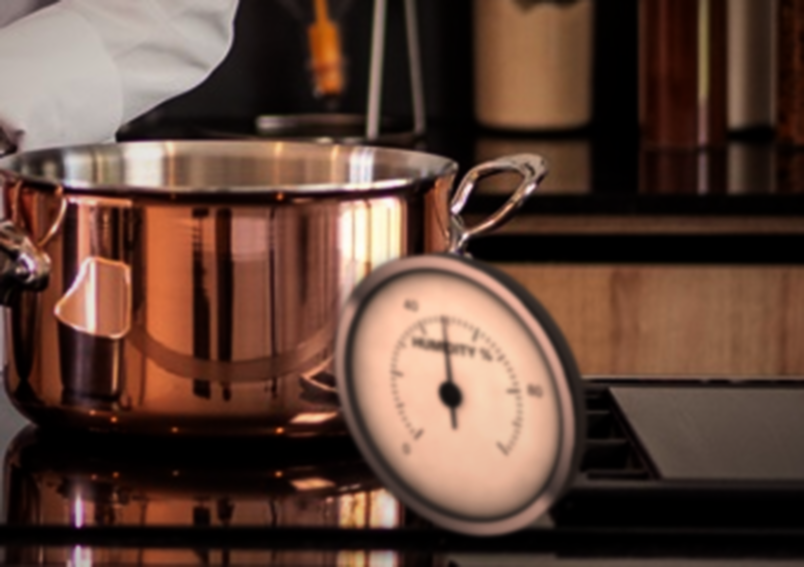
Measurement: 50,%
